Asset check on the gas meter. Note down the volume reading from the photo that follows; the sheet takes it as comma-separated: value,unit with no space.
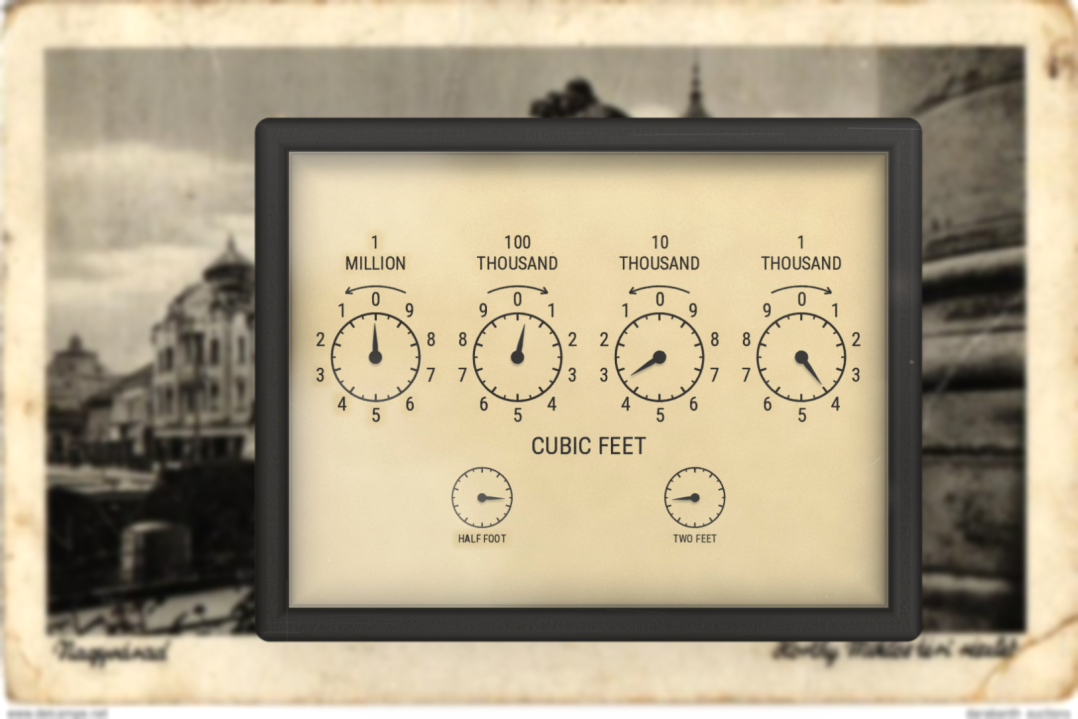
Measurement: 3400,ft³
